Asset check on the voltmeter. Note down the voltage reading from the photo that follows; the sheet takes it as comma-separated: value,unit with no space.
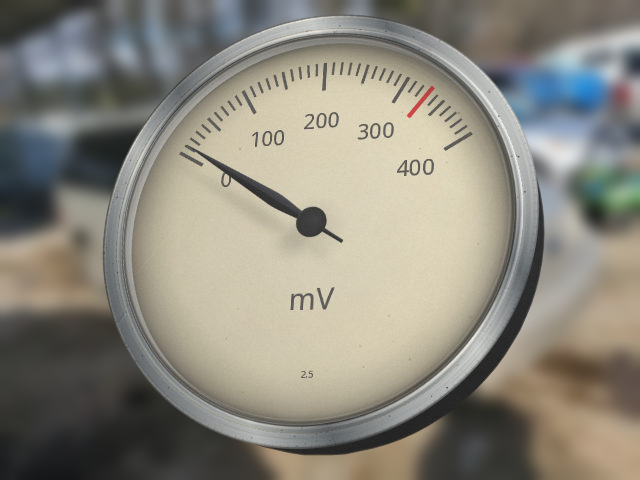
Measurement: 10,mV
